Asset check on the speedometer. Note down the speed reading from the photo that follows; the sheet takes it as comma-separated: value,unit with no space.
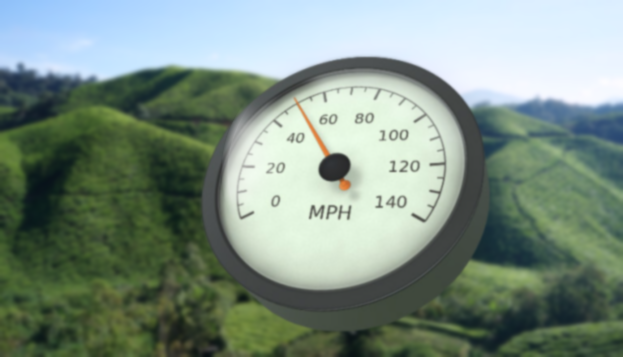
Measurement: 50,mph
